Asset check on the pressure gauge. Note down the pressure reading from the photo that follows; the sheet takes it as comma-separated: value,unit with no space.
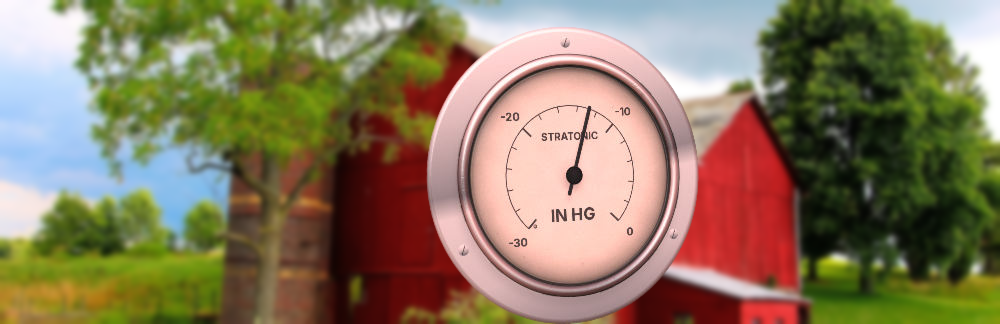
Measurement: -13,inHg
